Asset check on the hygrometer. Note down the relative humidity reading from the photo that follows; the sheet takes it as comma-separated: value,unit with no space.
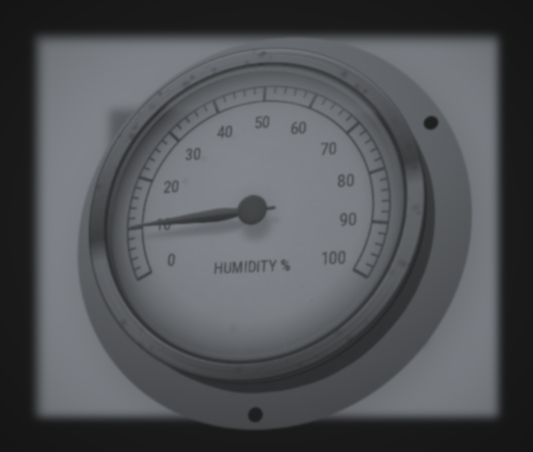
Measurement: 10,%
